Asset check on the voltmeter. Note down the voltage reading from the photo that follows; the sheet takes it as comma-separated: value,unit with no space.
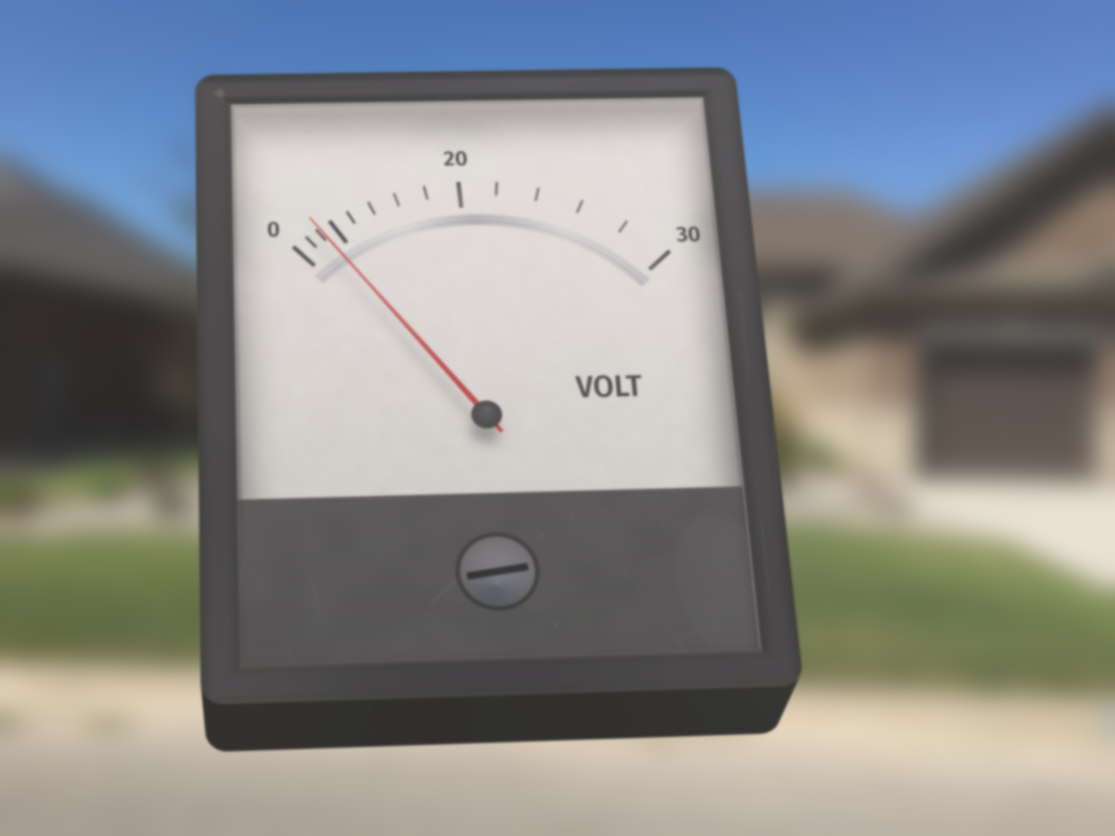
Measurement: 8,V
